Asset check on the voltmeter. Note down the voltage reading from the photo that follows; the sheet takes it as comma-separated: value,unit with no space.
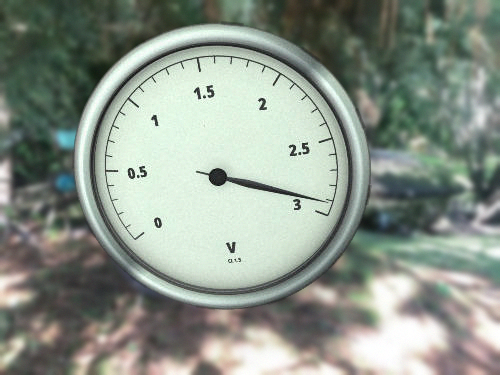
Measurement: 2.9,V
